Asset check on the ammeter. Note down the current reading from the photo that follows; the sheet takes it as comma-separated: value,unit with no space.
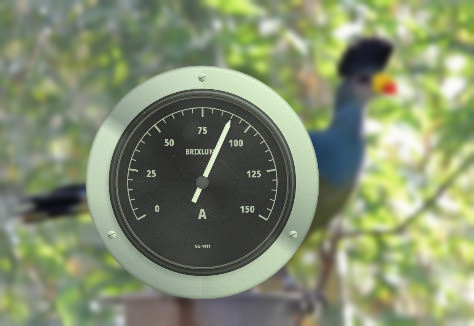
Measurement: 90,A
